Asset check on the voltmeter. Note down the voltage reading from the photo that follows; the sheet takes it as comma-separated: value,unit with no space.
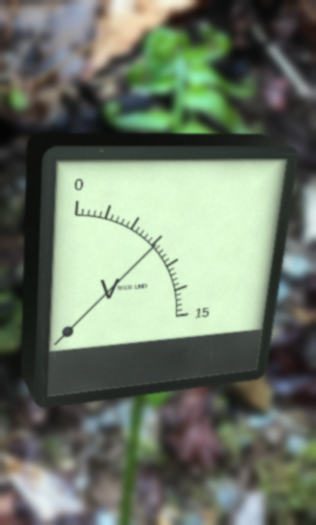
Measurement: 7.5,V
